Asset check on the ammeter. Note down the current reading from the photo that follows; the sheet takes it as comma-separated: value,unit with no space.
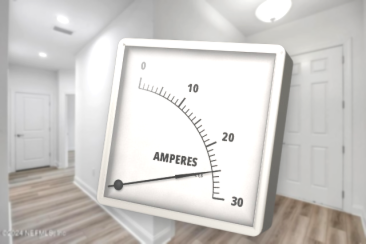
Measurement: 25,A
